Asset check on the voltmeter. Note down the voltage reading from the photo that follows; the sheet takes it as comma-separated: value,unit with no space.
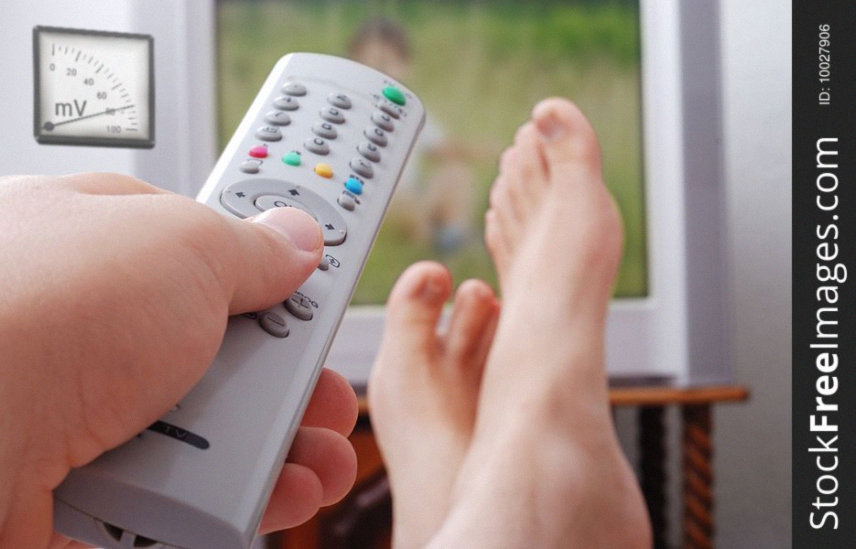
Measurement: 80,mV
